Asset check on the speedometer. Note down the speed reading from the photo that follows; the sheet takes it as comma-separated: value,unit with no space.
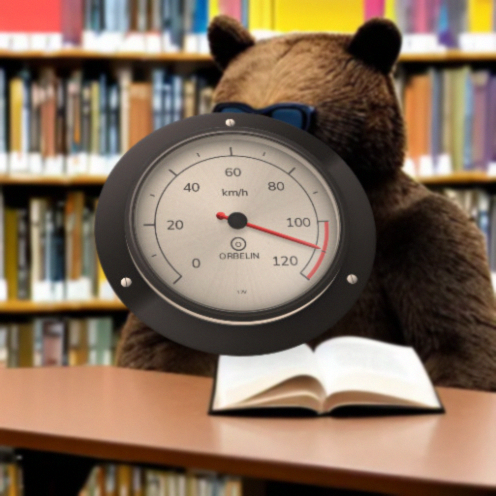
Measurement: 110,km/h
